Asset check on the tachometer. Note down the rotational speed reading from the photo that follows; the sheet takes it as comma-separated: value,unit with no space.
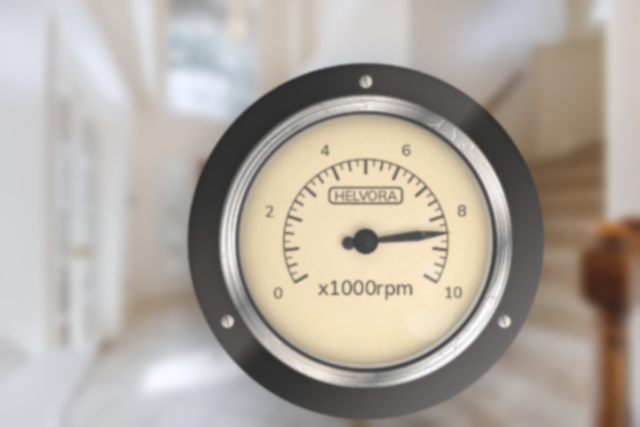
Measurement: 8500,rpm
